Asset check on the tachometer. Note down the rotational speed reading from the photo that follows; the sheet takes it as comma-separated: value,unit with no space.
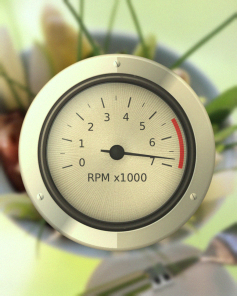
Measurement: 6750,rpm
